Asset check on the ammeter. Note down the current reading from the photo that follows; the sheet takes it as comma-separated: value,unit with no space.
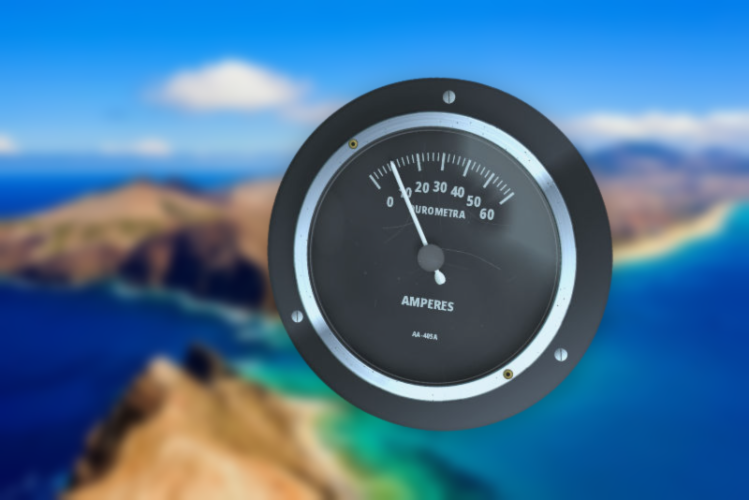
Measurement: 10,A
